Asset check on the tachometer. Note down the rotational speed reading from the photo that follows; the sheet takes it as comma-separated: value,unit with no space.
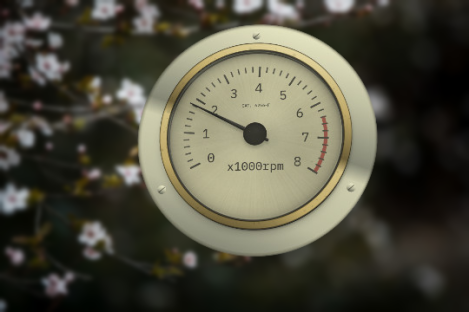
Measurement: 1800,rpm
